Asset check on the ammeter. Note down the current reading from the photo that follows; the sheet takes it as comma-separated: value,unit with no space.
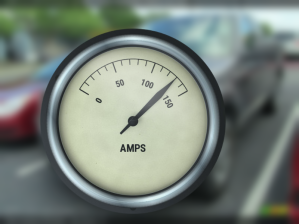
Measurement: 130,A
